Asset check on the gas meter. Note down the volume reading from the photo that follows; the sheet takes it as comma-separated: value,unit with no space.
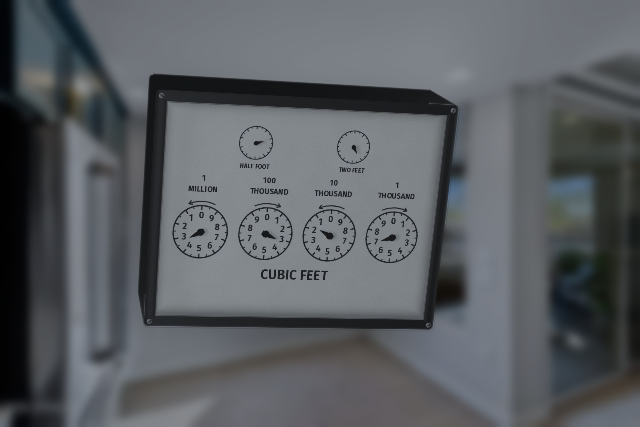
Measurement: 331700,ft³
